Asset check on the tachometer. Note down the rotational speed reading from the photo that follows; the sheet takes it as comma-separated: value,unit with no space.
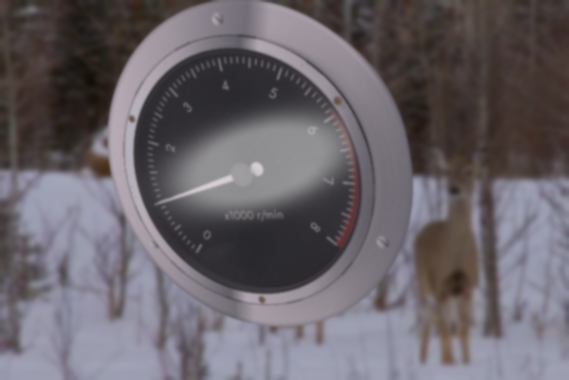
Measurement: 1000,rpm
